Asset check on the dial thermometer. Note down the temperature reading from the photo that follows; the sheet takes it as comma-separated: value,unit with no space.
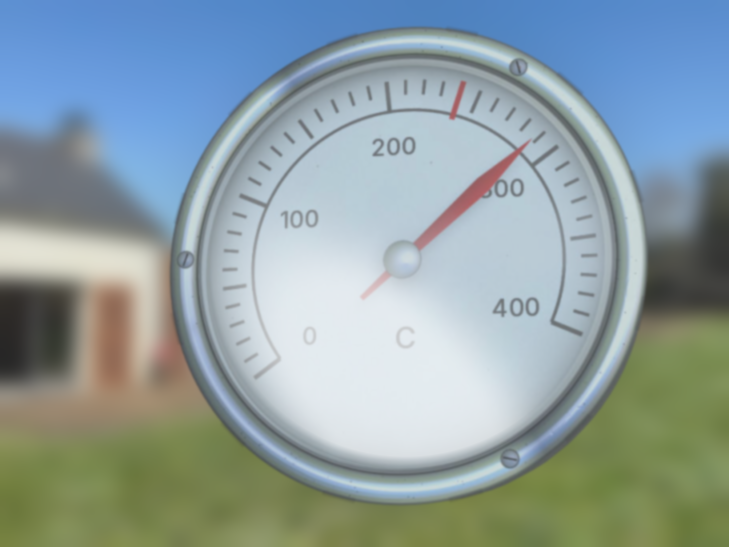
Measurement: 290,°C
